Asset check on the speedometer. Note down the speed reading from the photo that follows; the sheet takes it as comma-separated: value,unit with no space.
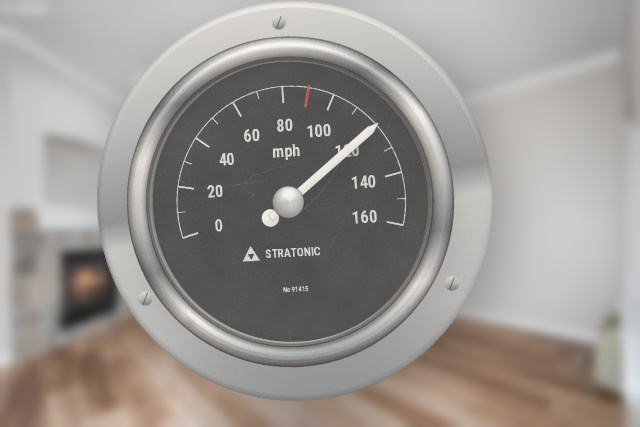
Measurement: 120,mph
